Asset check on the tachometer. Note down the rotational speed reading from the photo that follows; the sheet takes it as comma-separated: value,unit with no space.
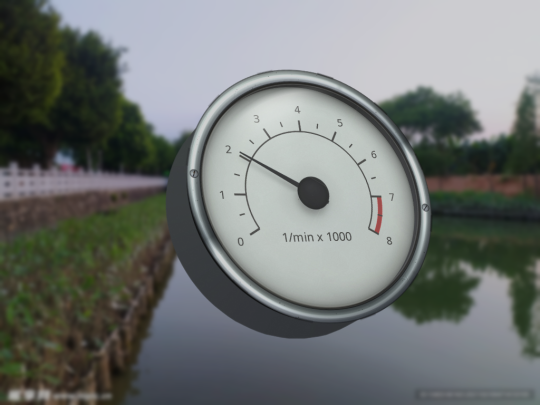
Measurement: 2000,rpm
